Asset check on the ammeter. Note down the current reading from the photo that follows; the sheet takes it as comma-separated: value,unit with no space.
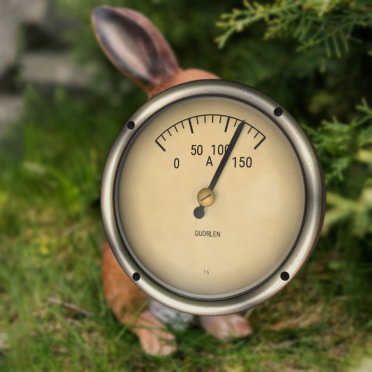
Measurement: 120,A
